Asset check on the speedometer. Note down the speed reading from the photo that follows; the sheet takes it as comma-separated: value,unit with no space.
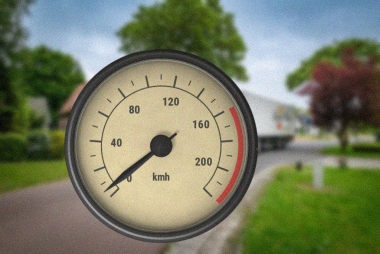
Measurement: 5,km/h
